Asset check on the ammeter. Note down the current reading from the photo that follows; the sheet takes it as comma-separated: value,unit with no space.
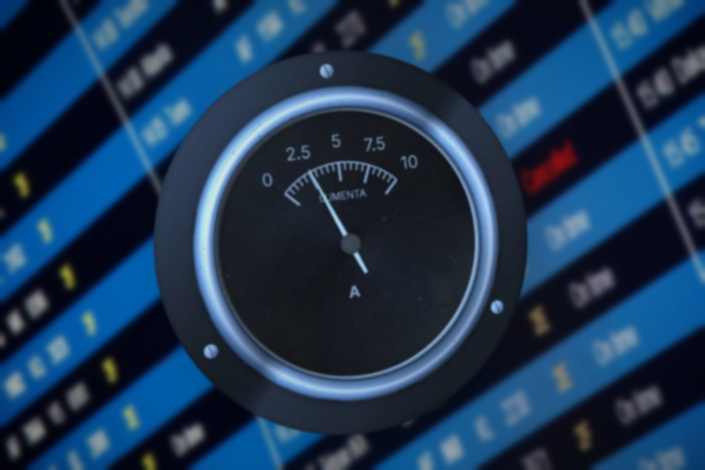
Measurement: 2.5,A
